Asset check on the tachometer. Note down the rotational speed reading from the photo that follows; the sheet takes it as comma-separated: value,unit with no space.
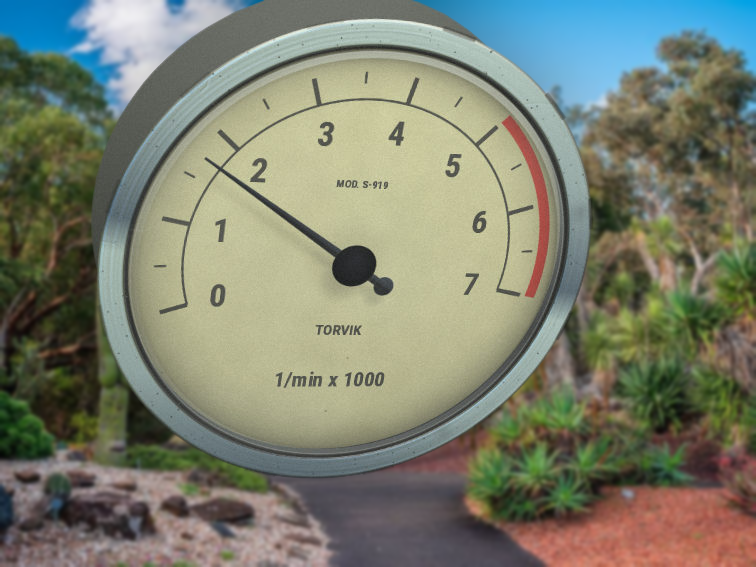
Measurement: 1750,rpm
